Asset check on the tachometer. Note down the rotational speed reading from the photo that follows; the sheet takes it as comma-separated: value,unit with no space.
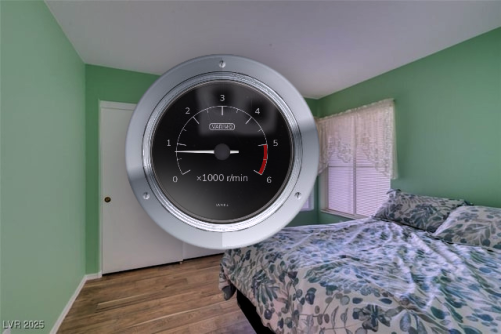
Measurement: 750,rpm
